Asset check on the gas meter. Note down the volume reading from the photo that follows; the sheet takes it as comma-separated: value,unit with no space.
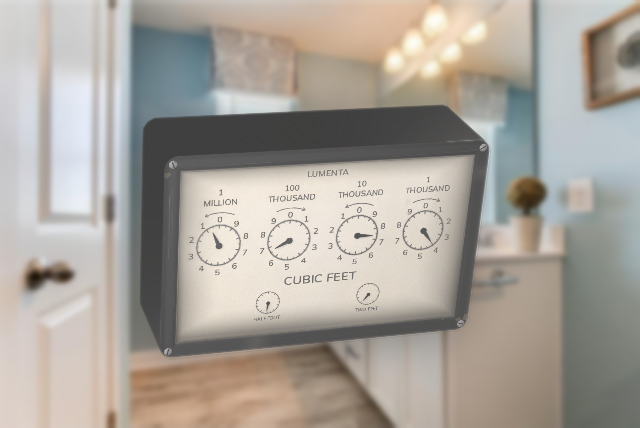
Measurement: 67400,ft³
